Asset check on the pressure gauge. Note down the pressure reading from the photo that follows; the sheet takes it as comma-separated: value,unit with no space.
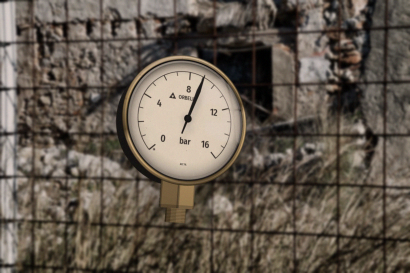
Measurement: 9,bar
